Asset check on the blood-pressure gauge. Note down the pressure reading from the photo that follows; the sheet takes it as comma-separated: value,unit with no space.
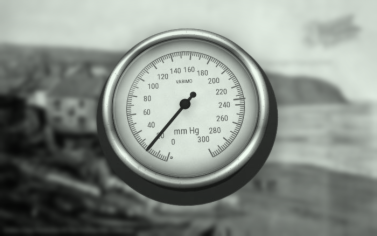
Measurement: 20,mmHg
